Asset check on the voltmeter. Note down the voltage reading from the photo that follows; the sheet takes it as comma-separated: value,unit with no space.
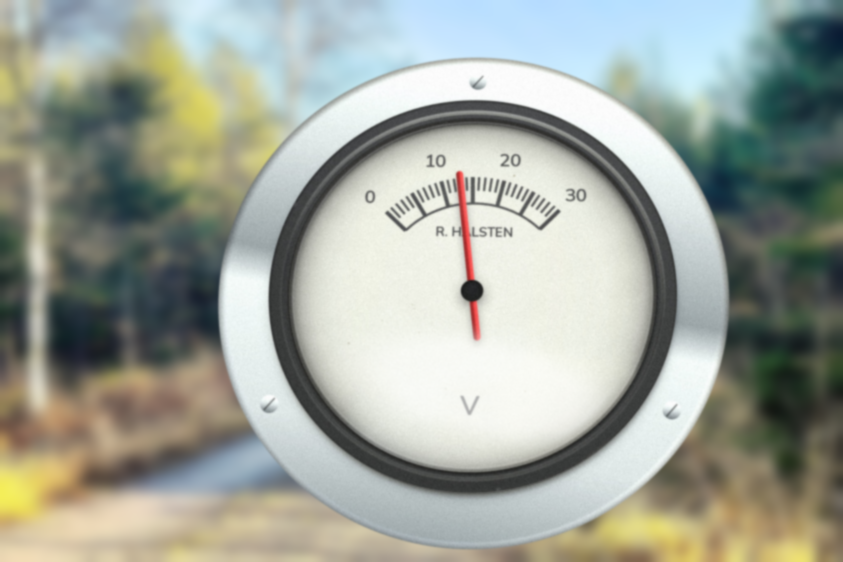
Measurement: 13,V
